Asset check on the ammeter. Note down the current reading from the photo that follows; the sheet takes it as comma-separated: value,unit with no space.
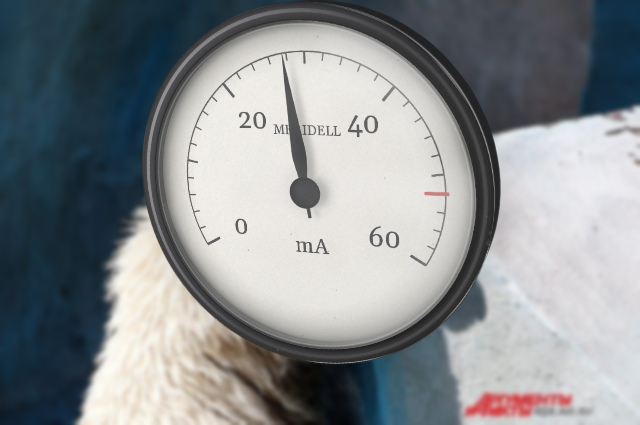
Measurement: 28,mA
